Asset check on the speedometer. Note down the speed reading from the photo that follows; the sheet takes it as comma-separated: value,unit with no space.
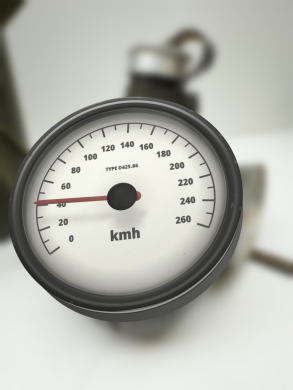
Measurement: 40,km/h
